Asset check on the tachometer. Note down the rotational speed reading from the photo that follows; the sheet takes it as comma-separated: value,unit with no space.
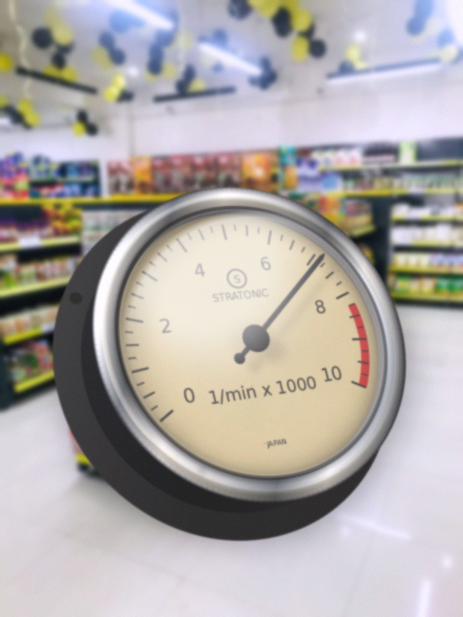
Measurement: 7125,rpm
